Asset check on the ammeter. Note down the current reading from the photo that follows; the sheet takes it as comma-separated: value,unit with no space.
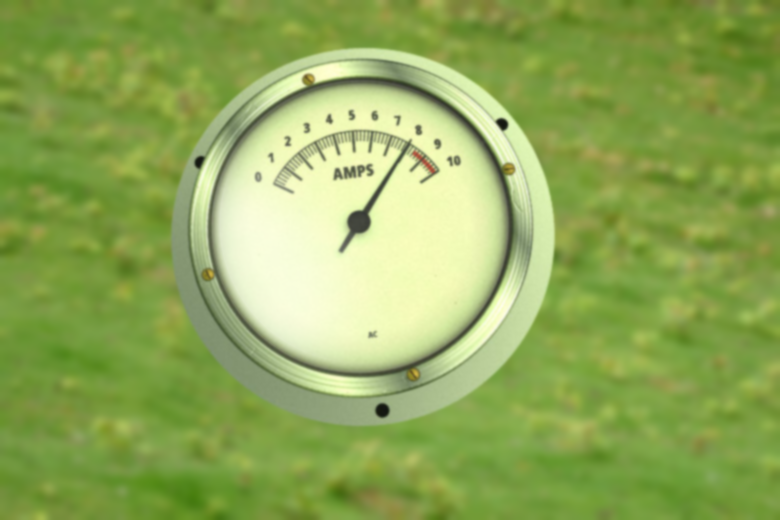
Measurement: 8,A
